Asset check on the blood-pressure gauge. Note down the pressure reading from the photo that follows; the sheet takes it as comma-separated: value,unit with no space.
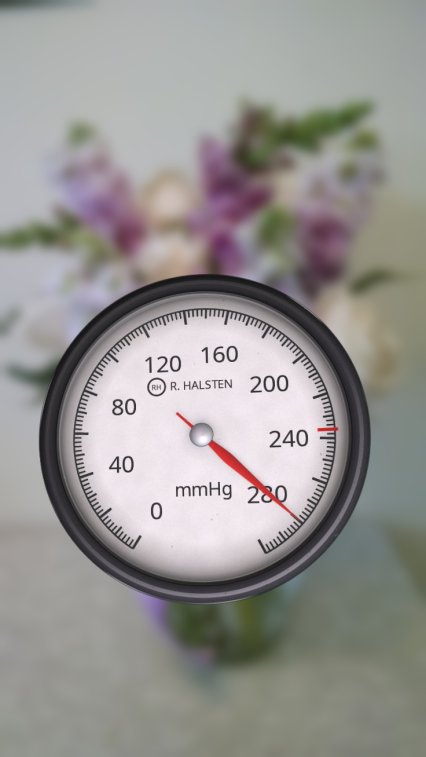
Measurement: 280,mmHg
